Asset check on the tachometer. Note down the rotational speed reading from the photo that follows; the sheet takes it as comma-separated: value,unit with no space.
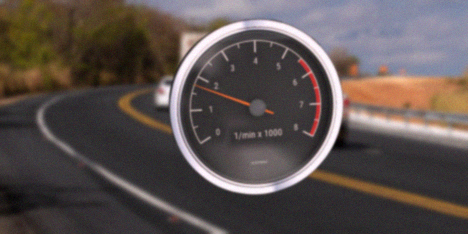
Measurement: 1750,rpm
